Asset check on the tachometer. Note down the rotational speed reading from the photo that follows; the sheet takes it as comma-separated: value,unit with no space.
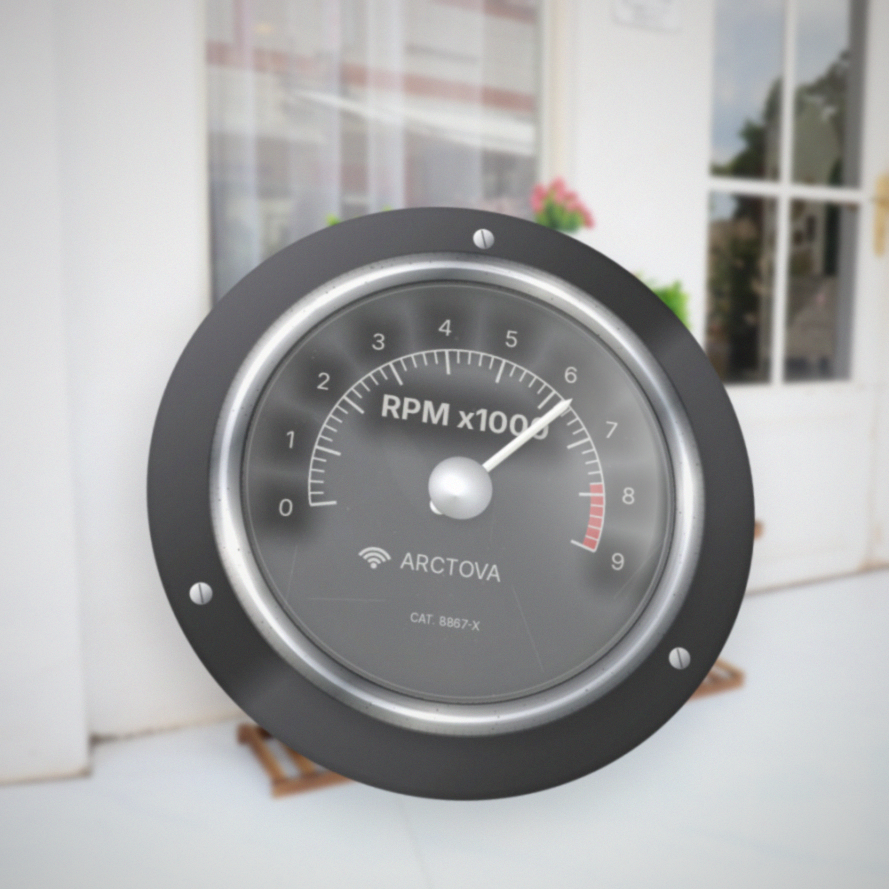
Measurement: 6300,rpm
